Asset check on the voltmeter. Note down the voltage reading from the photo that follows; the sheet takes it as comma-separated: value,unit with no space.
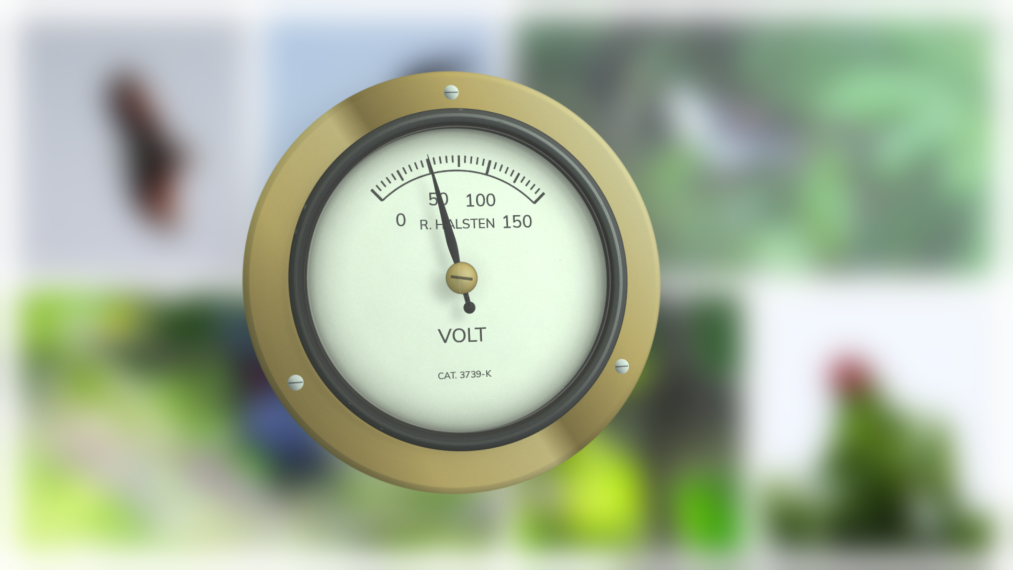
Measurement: 50,V
